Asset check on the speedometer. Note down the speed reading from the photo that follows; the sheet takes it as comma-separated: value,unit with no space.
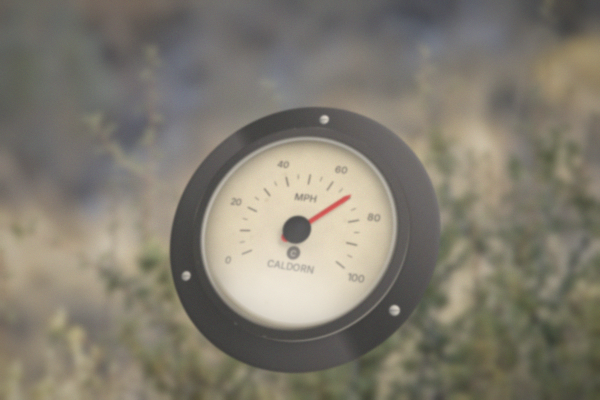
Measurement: 70,mph
